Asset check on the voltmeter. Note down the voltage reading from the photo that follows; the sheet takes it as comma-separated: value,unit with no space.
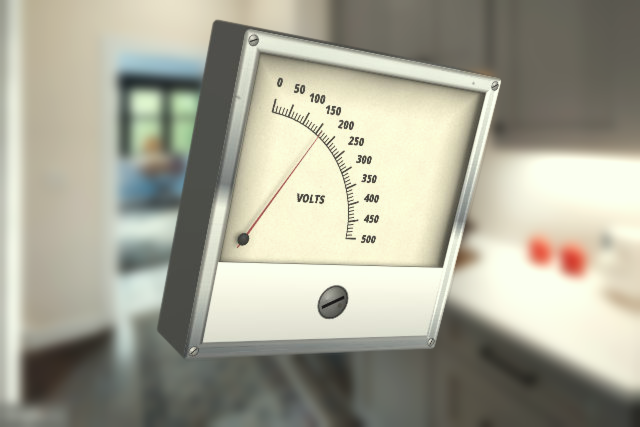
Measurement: 150,V
